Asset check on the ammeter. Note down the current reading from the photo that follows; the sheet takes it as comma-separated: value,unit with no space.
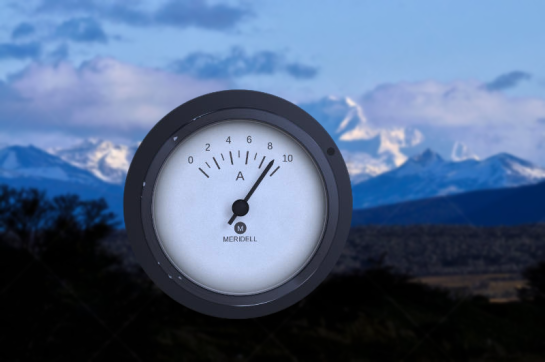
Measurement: 9,A
